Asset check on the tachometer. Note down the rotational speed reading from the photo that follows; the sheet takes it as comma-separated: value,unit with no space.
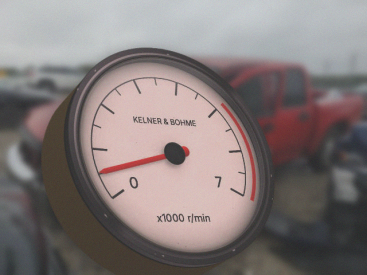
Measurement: 500,rpm
